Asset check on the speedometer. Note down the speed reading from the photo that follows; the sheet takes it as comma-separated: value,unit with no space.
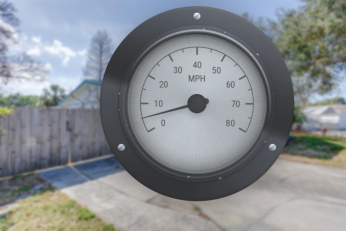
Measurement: 5,mph
